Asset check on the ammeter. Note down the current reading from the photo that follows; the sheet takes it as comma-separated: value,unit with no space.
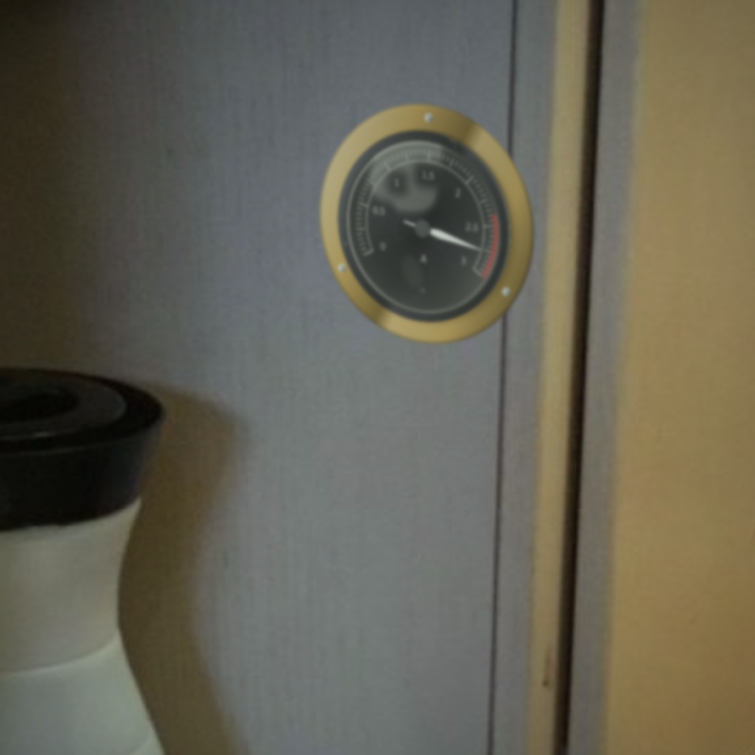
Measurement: 2.75,A
